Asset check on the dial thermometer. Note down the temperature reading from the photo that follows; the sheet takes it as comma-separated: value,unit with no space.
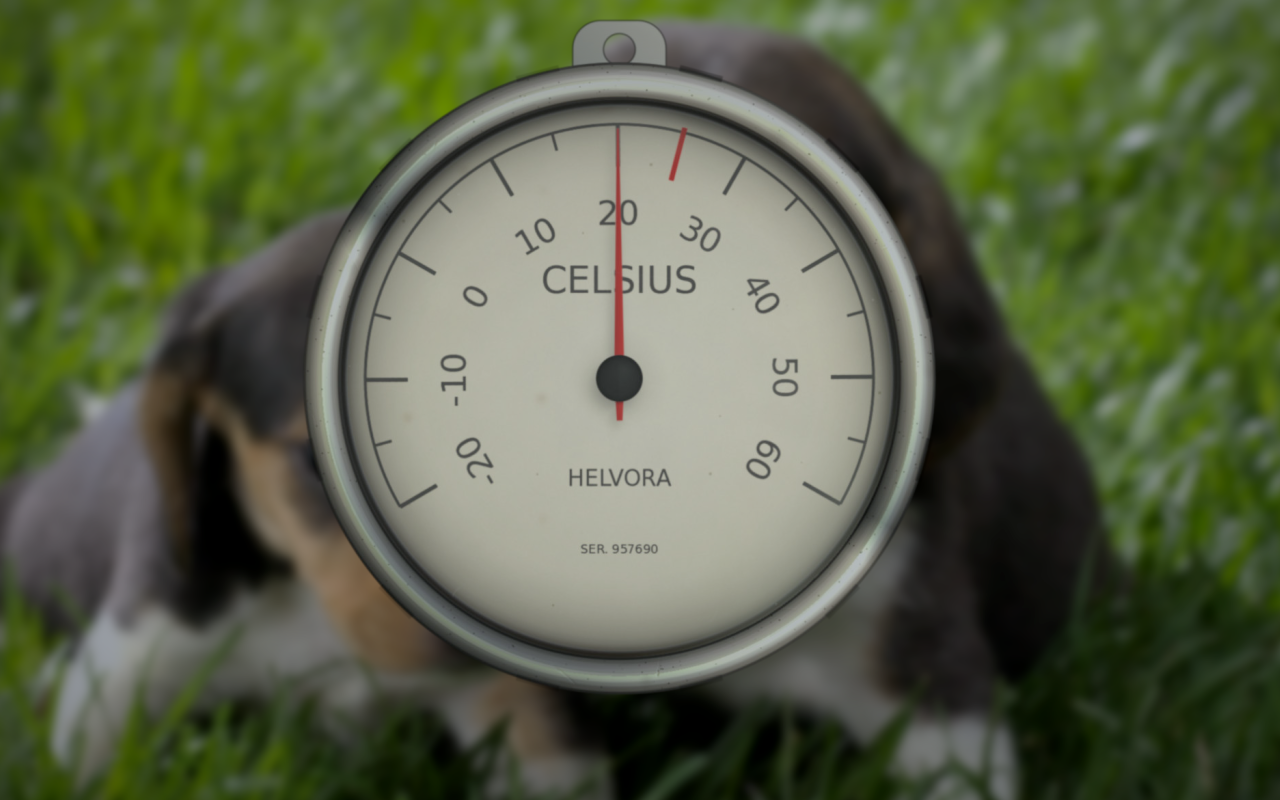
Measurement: 20,°C
